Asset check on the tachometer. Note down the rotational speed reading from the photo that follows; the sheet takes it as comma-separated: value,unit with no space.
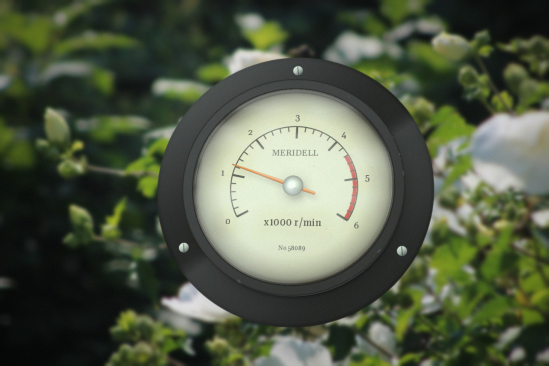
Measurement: 1200,rpm
